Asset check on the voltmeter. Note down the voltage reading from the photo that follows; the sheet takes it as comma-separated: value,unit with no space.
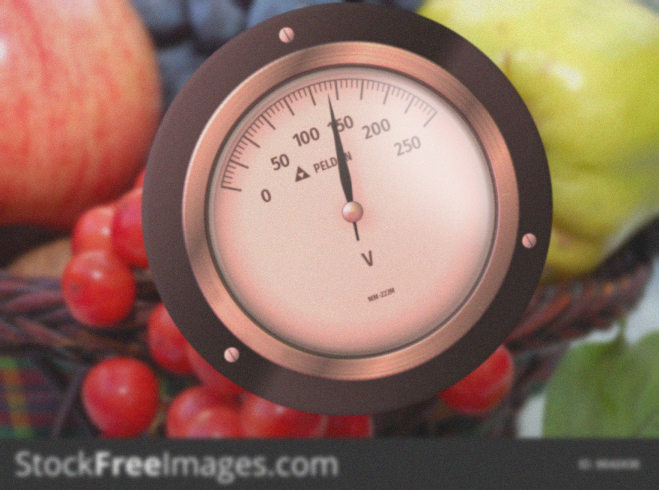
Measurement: 140,V
